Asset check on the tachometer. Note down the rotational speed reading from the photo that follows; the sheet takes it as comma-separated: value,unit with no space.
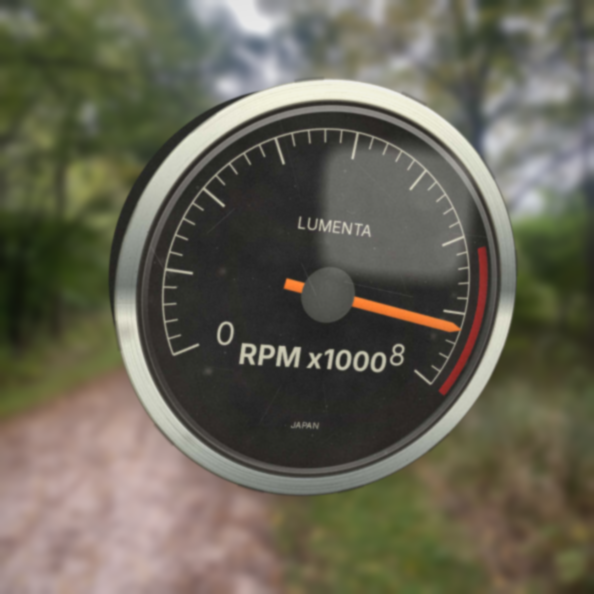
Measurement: 7200,rpm
